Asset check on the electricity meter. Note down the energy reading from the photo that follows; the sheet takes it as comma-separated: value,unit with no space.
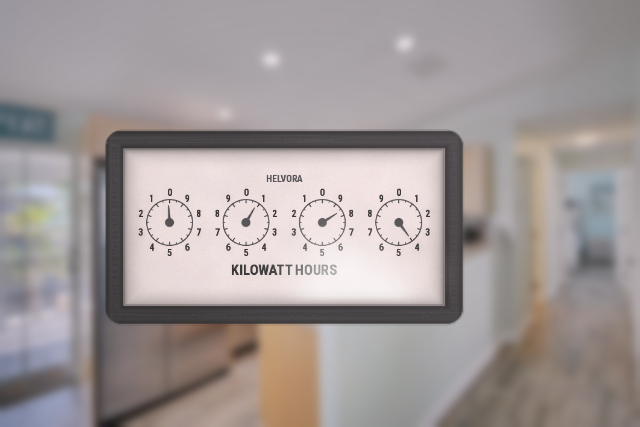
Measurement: 84,kWh
